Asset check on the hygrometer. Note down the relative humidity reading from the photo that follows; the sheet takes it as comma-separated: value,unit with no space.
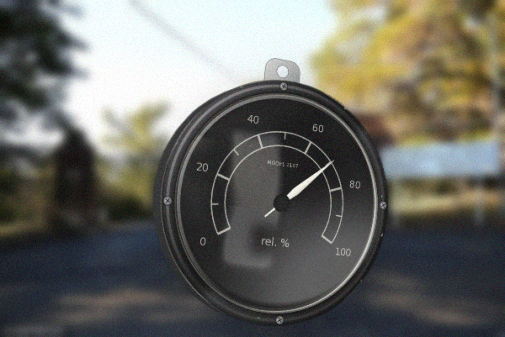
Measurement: 70,%
